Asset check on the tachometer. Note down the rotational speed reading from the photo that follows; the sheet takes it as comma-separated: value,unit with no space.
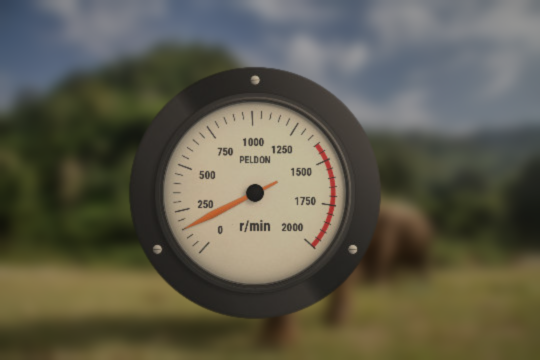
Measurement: 150,rpm
